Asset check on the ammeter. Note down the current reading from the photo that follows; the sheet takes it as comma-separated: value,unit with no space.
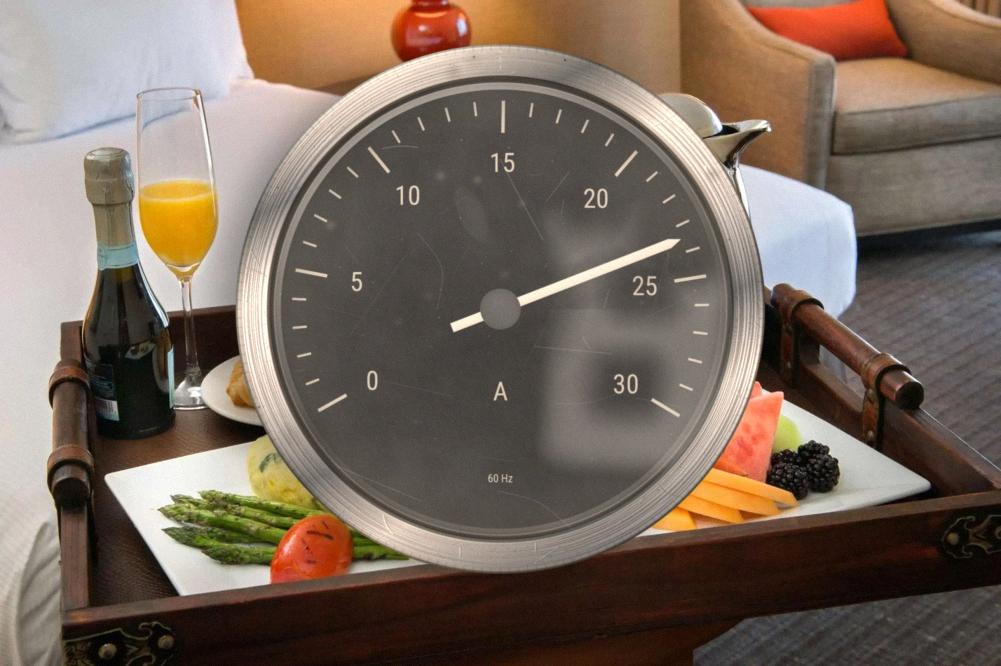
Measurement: 23.5,A
